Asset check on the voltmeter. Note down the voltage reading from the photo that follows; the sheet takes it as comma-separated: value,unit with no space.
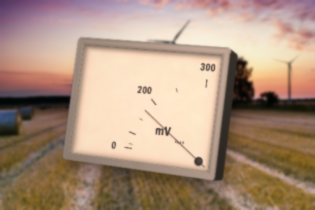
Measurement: 175,mV
